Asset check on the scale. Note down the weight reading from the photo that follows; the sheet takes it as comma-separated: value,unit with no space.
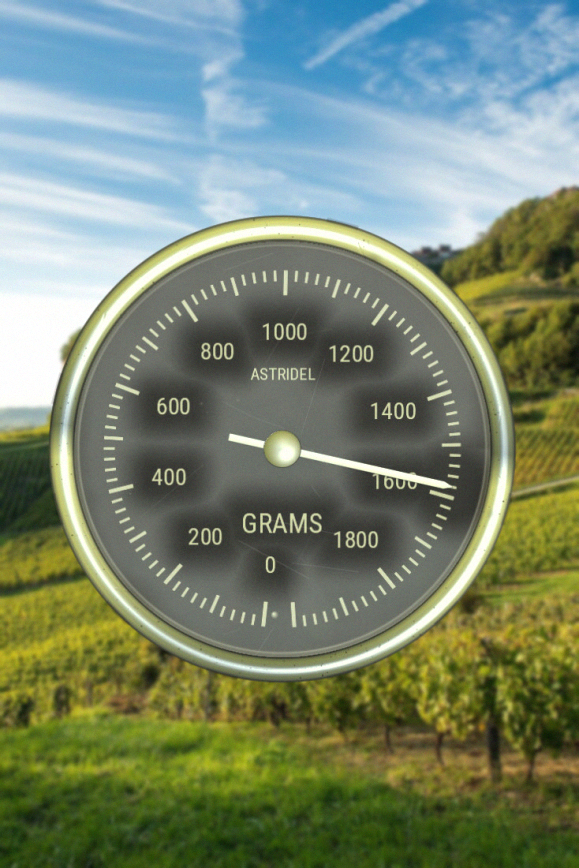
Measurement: 1580,g
